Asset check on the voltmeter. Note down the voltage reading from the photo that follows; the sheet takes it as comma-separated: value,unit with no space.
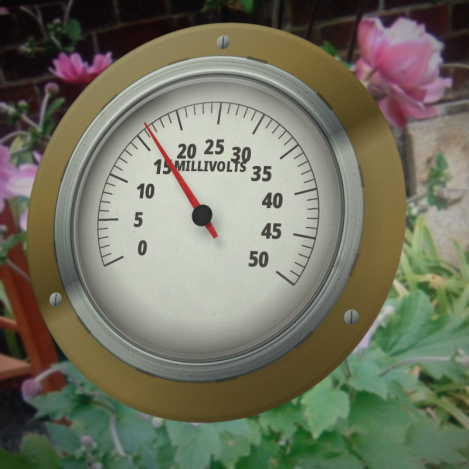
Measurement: 16.5,mV
